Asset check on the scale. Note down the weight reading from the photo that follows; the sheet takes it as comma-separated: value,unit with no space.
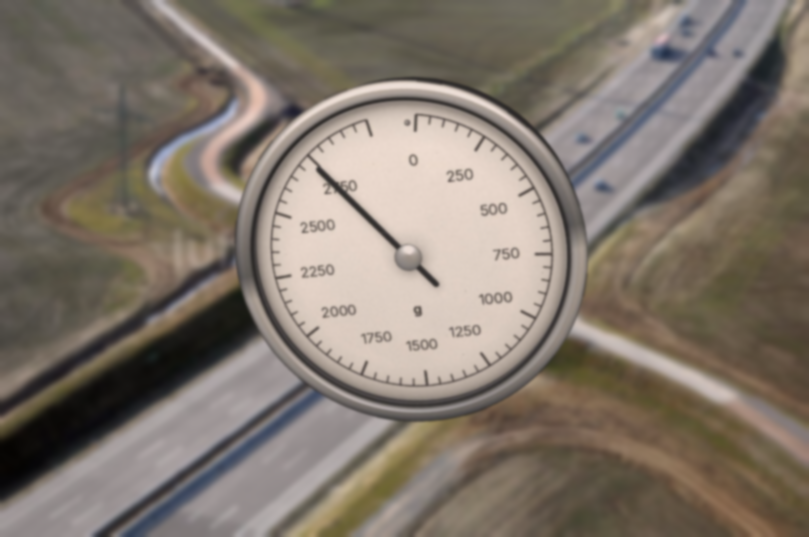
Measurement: 2750,g
